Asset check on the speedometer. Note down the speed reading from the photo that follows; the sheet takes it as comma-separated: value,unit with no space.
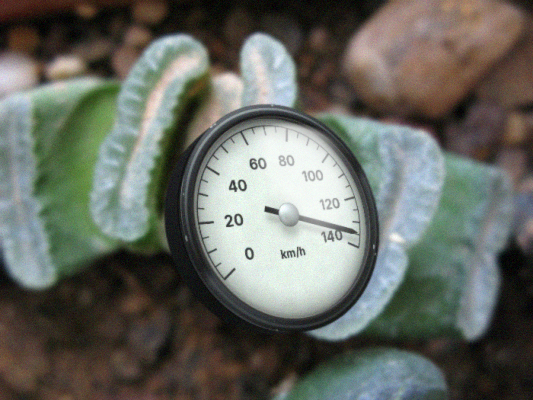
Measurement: 135,km/h
